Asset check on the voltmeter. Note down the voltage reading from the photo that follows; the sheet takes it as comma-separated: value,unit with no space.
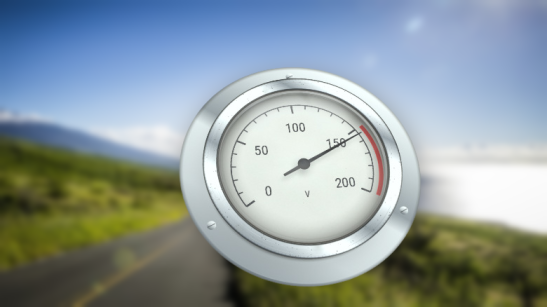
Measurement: 155,V
